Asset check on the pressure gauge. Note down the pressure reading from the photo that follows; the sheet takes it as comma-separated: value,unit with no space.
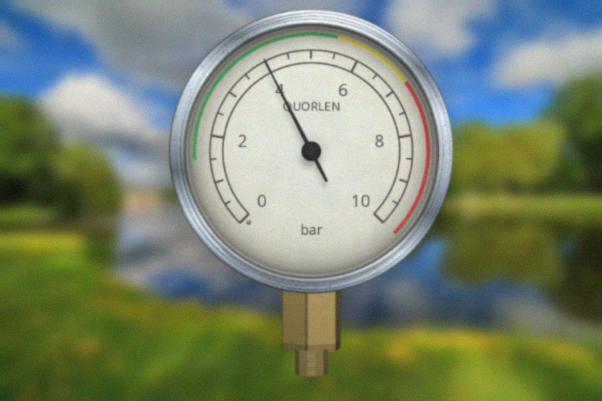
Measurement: 4,bar
